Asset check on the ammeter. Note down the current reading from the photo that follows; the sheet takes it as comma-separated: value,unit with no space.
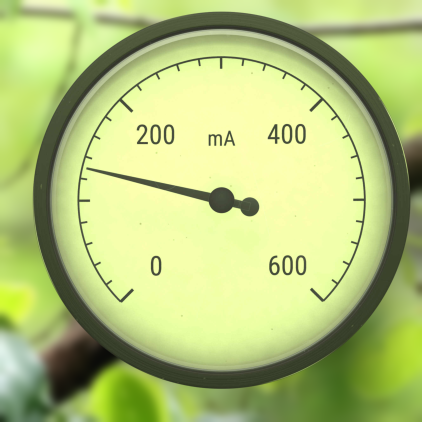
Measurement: 130,mA
